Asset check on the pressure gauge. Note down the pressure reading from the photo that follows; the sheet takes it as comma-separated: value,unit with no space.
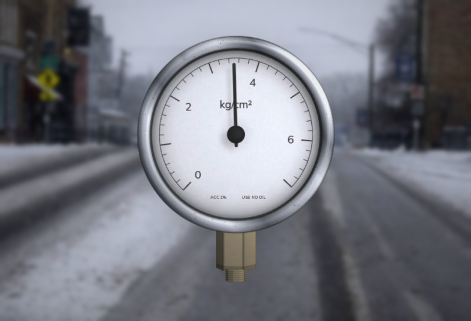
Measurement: 3.5,kg/cm²
